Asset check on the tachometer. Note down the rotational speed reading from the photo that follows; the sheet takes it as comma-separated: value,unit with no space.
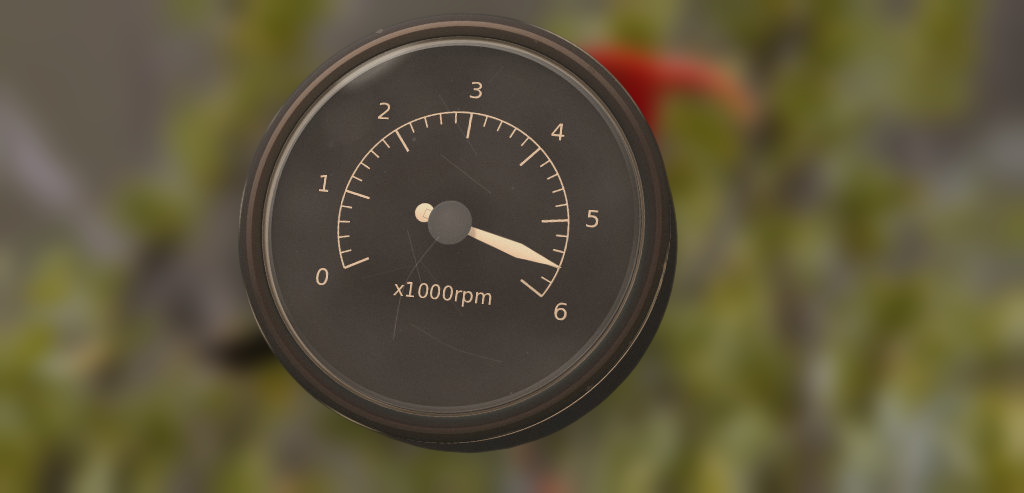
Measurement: 5600,rpm
